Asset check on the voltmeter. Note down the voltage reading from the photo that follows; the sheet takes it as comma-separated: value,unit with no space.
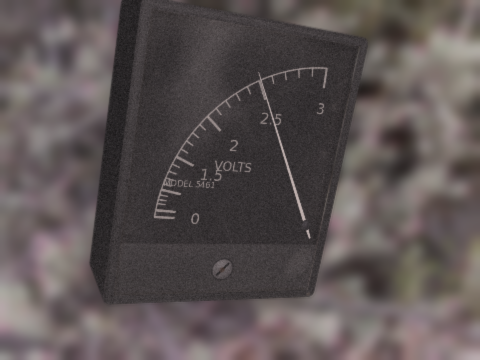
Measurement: 2.5,V
